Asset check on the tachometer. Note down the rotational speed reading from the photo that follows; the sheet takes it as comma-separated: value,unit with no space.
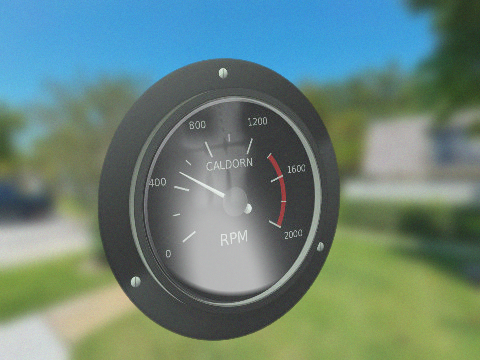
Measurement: 500,rpm
